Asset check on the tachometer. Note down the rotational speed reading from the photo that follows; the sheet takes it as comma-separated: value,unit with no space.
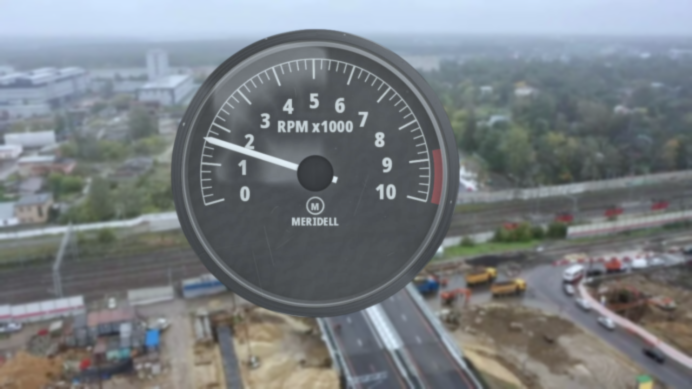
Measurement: 1600,rpm
